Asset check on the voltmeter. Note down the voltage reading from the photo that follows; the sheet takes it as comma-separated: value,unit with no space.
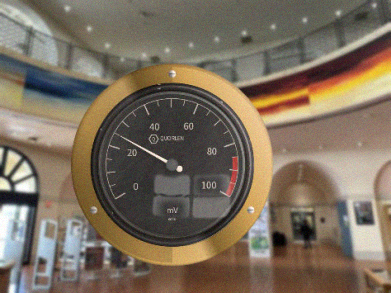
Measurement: 25,mV
